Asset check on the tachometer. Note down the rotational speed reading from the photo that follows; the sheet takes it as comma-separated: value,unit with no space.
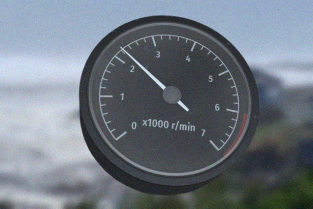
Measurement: 2200,rpm
